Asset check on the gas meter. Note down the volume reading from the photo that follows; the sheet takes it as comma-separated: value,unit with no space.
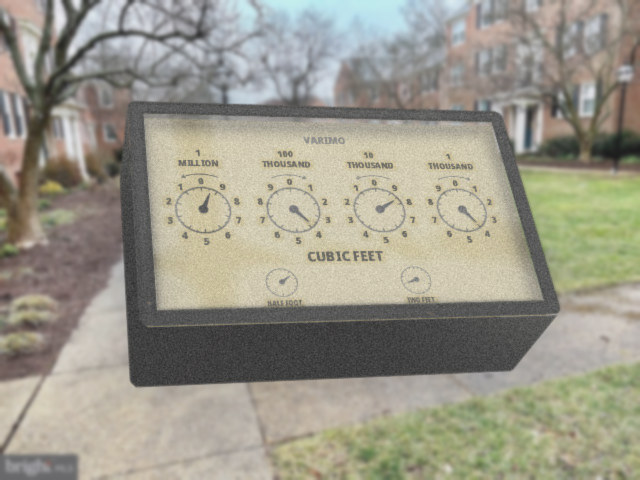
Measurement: 938400,ft³
